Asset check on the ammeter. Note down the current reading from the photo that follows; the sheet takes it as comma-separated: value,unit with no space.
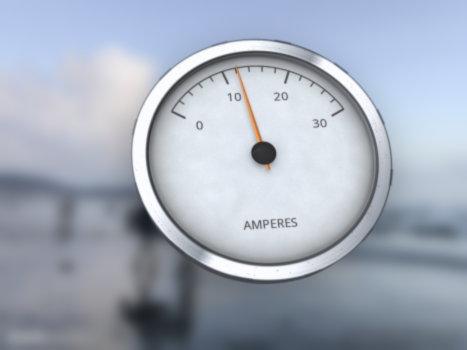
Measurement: 12,A
